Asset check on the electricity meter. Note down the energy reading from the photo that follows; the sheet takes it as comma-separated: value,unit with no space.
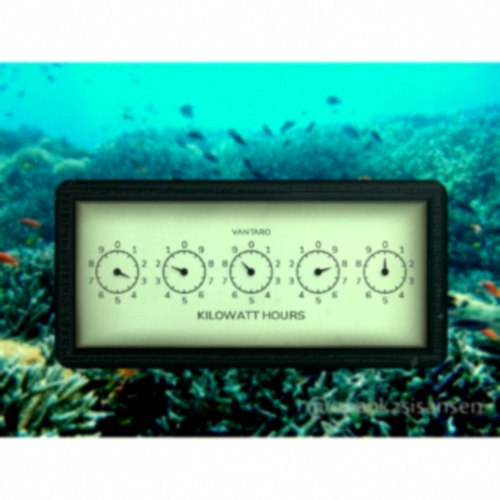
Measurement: 31880,kWh
